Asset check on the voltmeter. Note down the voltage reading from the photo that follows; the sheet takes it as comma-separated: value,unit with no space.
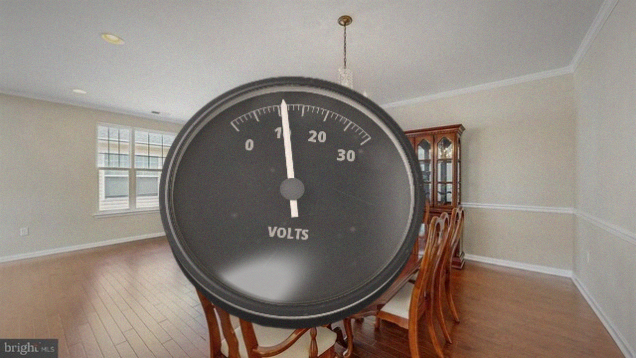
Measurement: 11,V
